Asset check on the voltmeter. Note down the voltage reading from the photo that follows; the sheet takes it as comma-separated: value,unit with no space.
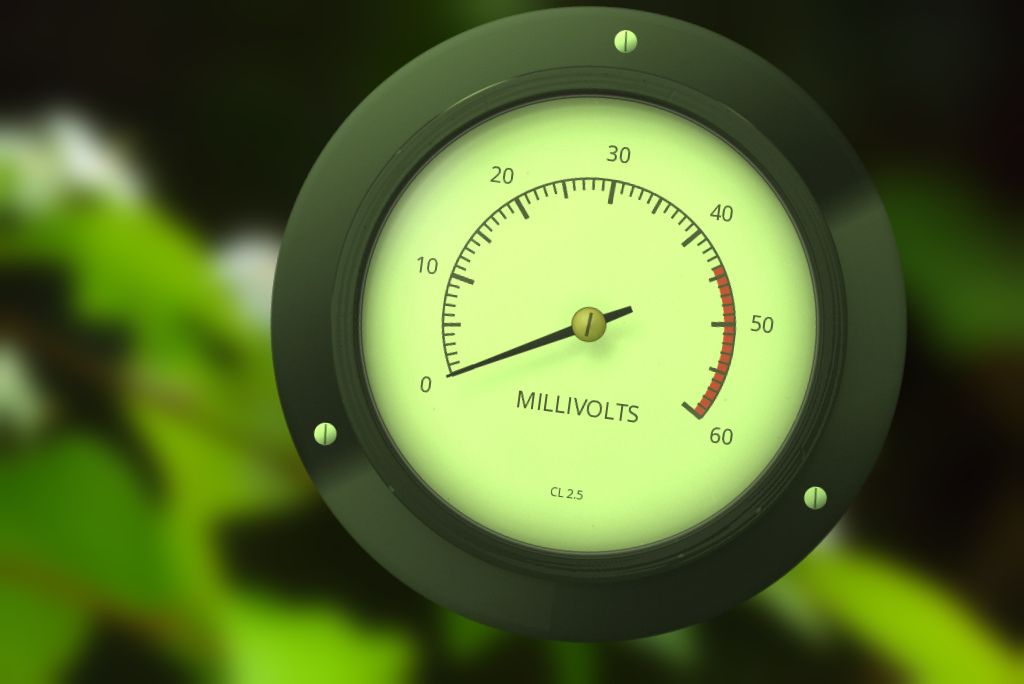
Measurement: 0,mV
